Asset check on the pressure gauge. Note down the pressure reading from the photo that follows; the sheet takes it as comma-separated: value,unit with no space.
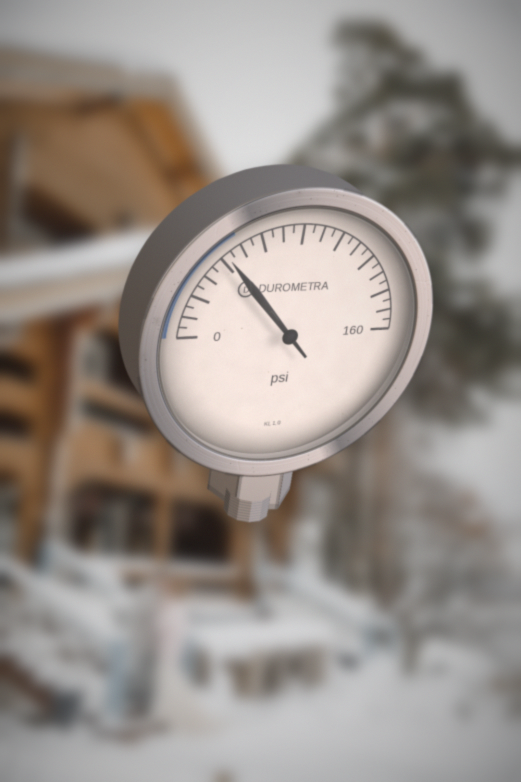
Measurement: 42.5,psi
